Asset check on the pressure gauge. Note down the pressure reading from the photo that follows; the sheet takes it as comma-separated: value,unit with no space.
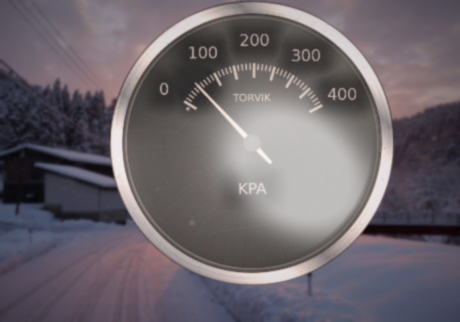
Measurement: 50,kPa
